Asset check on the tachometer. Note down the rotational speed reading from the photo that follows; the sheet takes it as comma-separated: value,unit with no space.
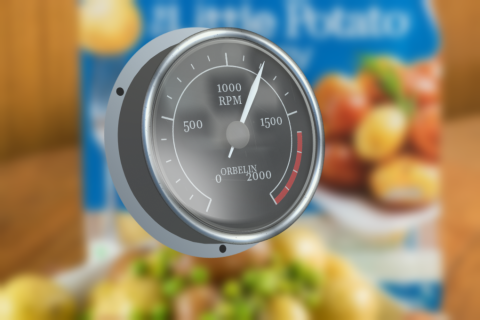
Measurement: 1200,rpm
